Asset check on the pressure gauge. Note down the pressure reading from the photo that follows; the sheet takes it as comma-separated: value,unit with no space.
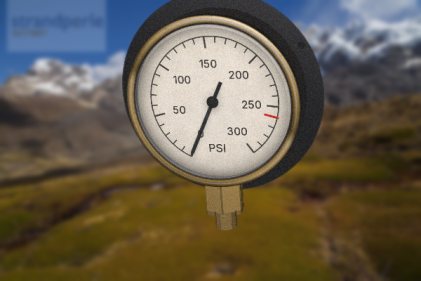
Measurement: 0,psi
